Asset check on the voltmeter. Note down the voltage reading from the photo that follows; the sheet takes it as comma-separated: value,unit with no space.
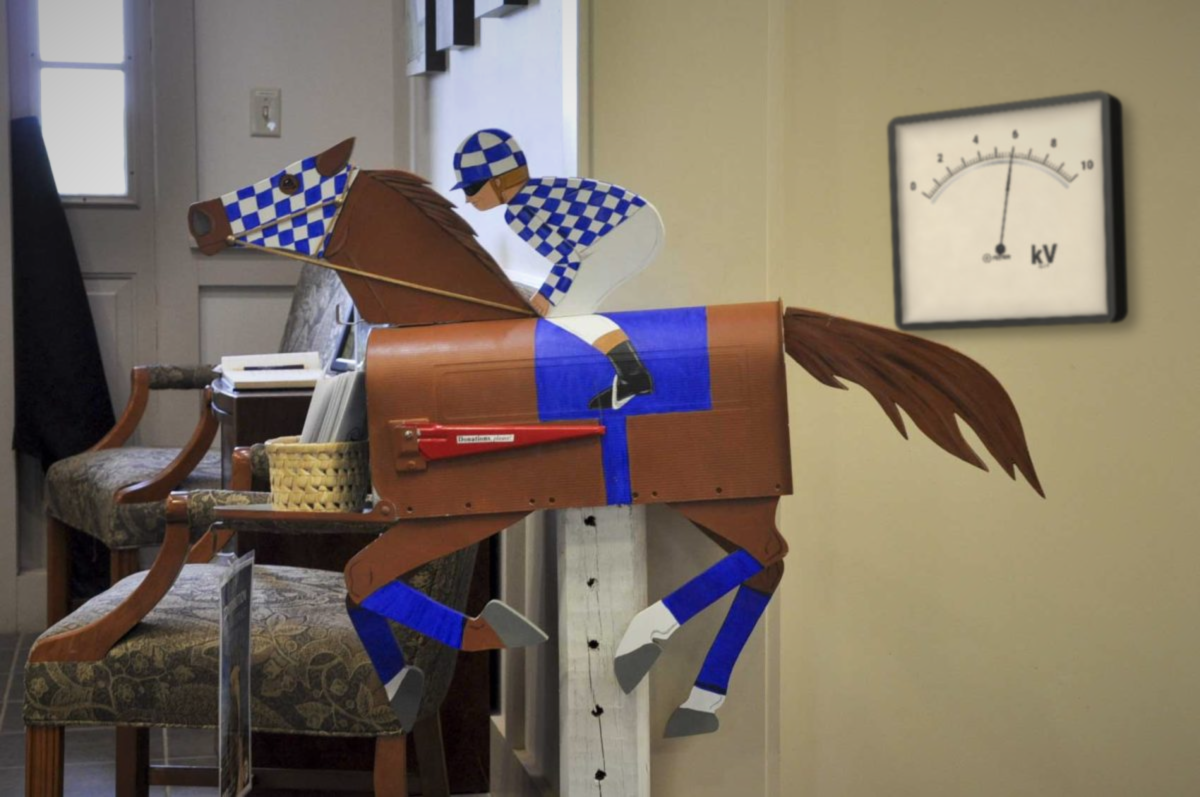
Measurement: 6,kV
